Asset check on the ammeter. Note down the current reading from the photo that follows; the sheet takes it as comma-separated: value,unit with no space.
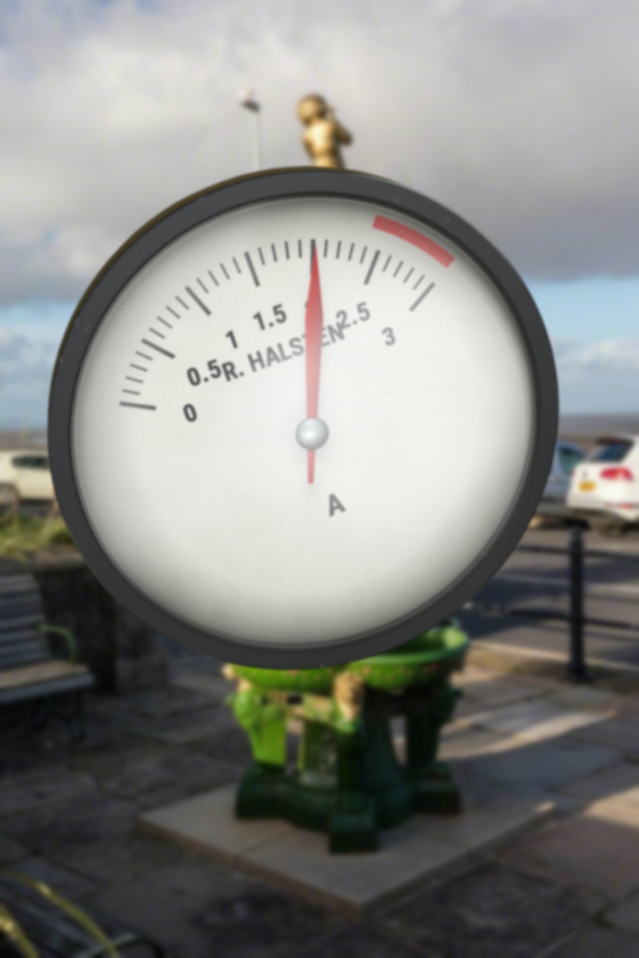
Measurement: 2,A
